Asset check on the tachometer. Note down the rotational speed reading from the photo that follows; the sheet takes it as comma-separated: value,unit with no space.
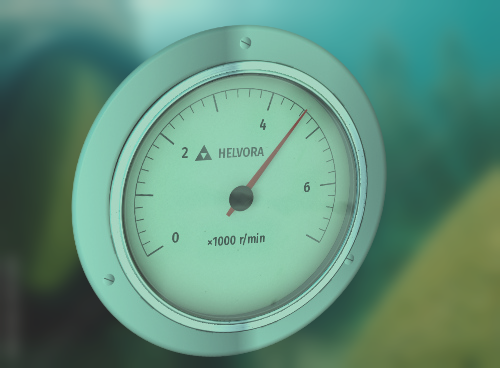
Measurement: 4600,rpm
